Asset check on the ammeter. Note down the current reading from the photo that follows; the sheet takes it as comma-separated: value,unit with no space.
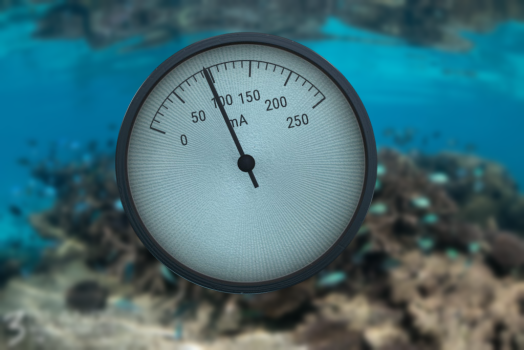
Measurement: 95,mA
